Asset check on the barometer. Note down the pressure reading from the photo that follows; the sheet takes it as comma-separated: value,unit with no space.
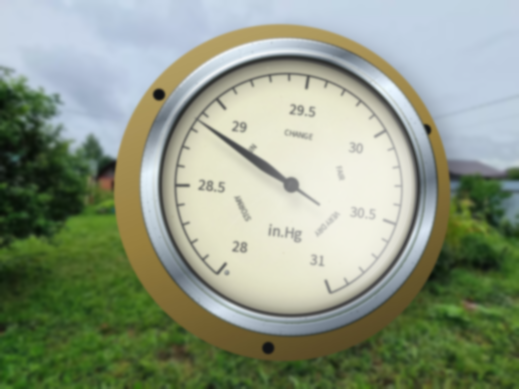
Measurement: 28.85,inHg
